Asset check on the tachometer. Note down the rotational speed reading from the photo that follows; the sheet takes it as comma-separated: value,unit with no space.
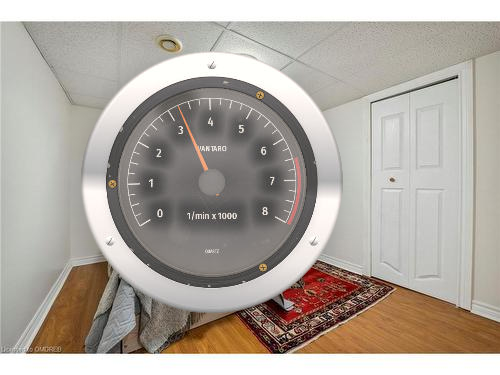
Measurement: 3250,rpm
